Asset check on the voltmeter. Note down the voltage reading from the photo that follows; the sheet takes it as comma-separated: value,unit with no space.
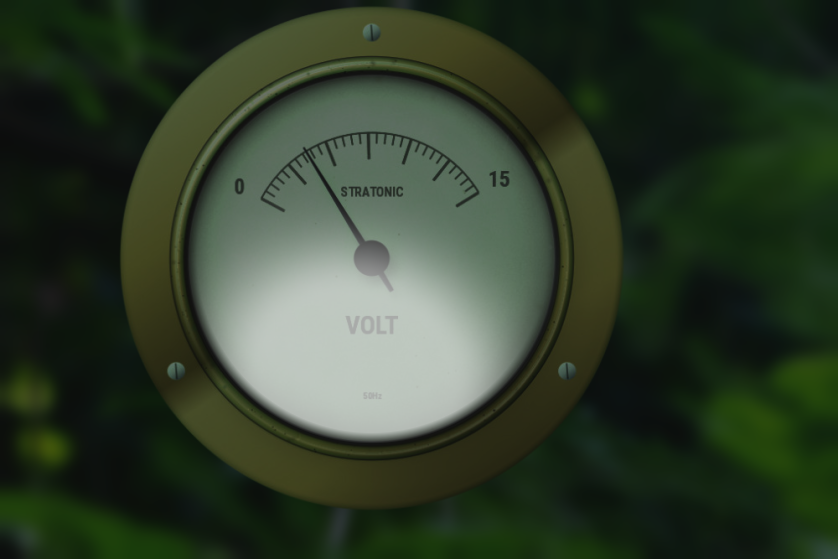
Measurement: 3.75,V
